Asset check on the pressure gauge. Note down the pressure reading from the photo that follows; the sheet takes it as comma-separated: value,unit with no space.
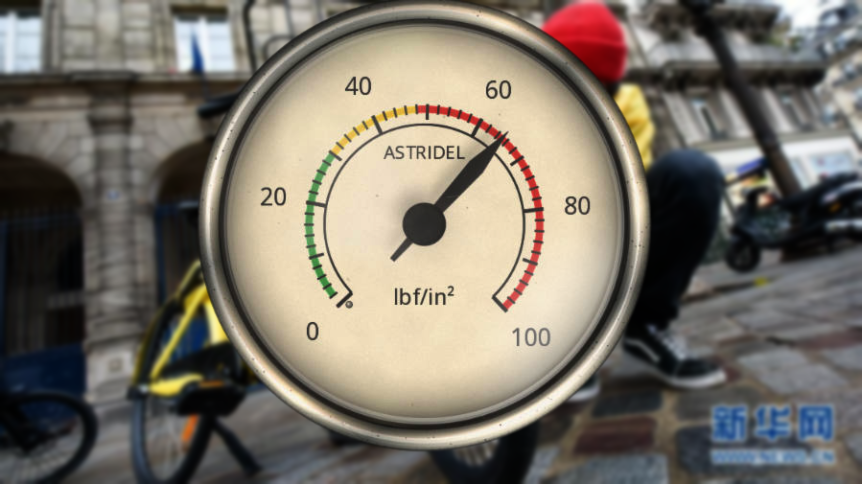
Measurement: 65,psi
